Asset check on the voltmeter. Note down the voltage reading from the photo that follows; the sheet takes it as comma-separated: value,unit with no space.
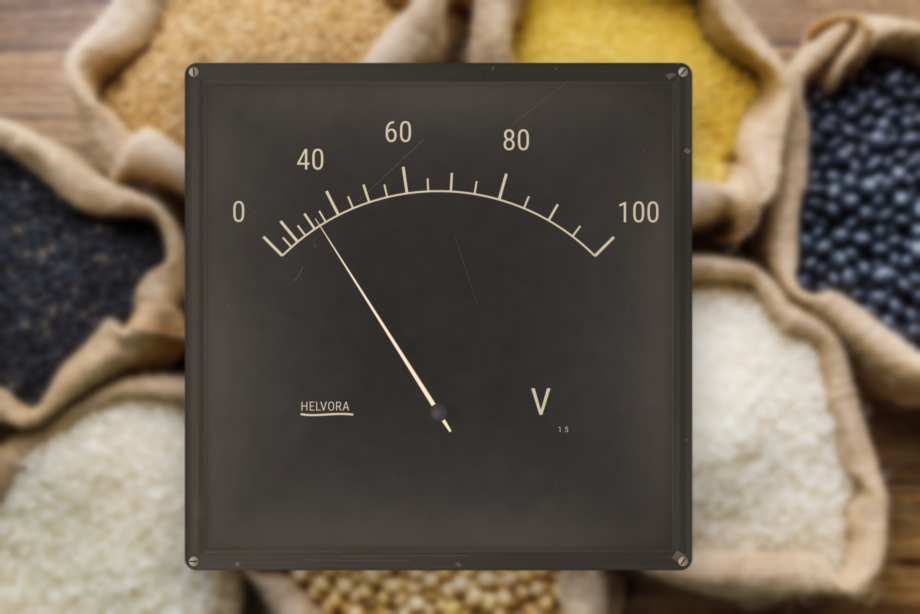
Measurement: 32.5,V
